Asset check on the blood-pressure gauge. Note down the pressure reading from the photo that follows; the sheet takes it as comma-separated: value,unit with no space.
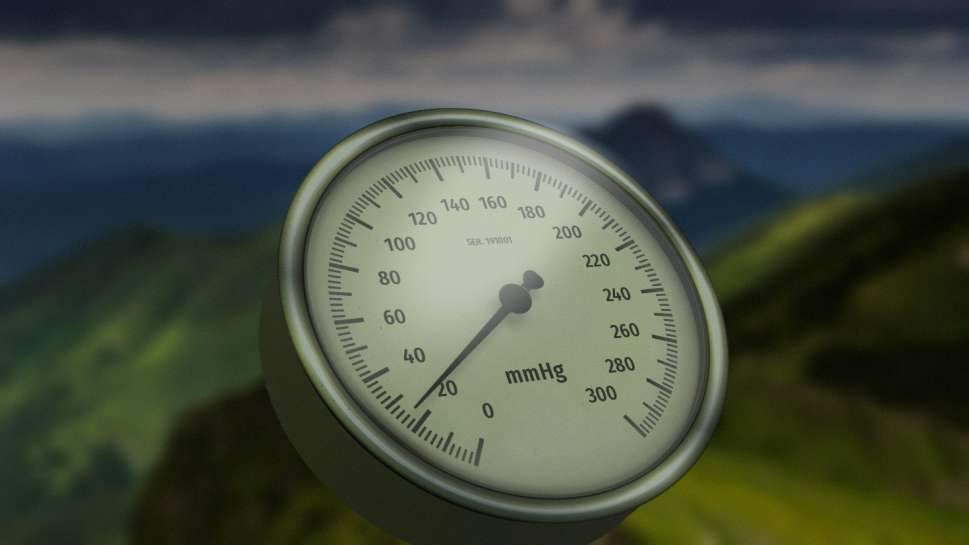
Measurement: 24,mmHg
